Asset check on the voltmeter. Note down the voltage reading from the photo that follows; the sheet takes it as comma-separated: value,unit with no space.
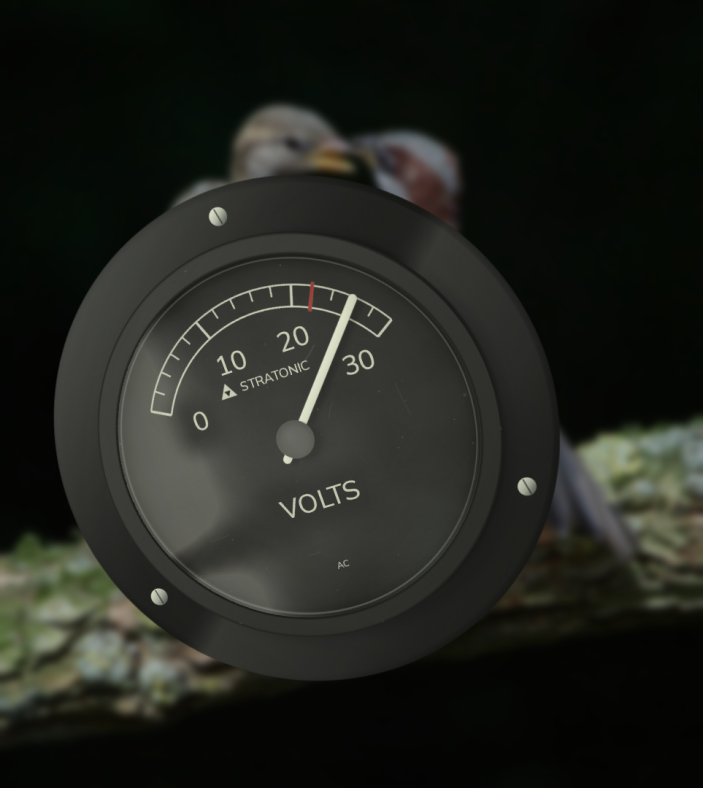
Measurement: 26,V
